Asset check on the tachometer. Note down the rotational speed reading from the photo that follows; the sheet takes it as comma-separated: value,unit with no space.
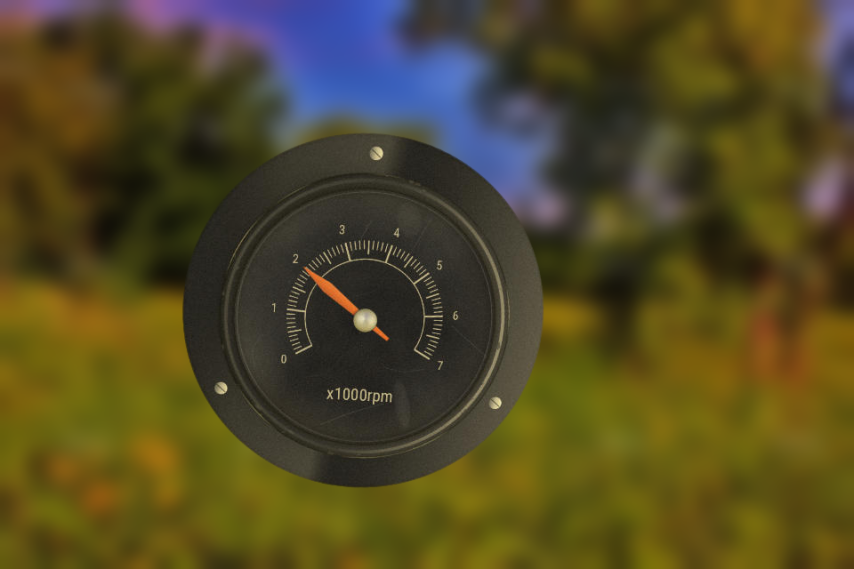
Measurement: 2000,rpm
